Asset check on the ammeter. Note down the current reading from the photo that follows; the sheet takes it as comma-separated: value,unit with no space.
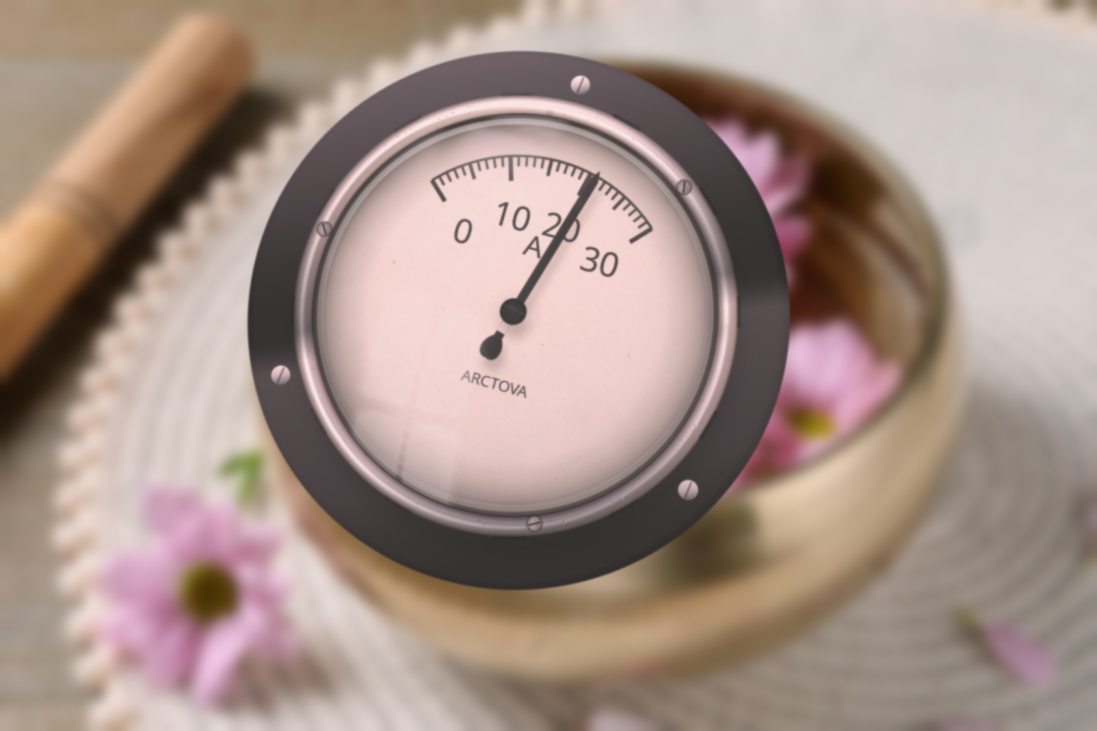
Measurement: 21,A
